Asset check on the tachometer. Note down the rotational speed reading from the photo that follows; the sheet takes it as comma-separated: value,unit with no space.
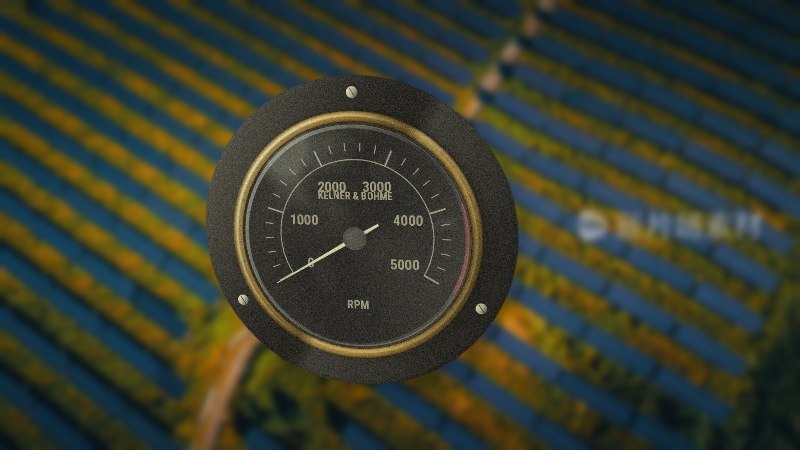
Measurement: 0,rpm
